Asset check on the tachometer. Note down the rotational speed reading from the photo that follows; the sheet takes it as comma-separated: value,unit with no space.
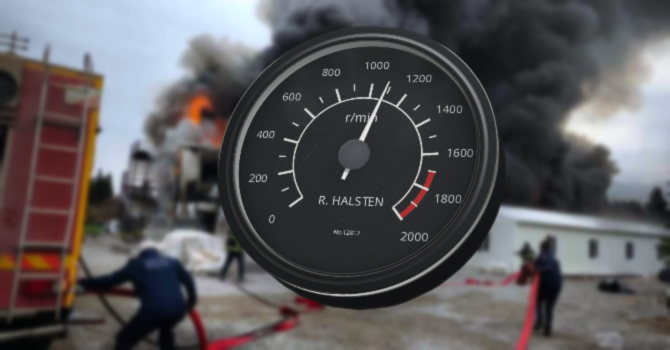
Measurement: 1100,rpm
